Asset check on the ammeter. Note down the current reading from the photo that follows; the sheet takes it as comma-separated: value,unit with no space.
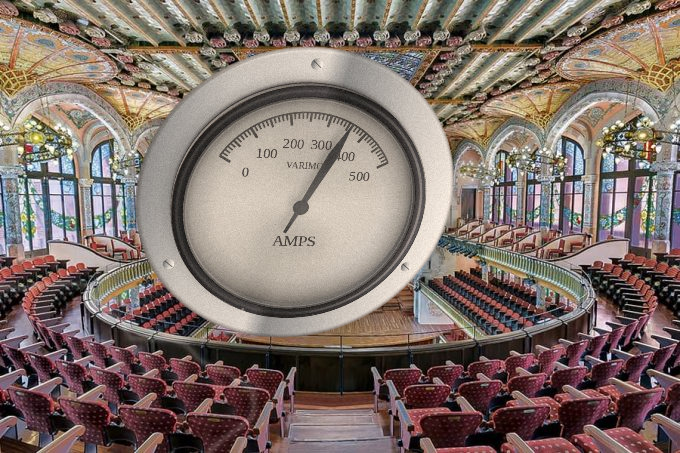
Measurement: 350,A
